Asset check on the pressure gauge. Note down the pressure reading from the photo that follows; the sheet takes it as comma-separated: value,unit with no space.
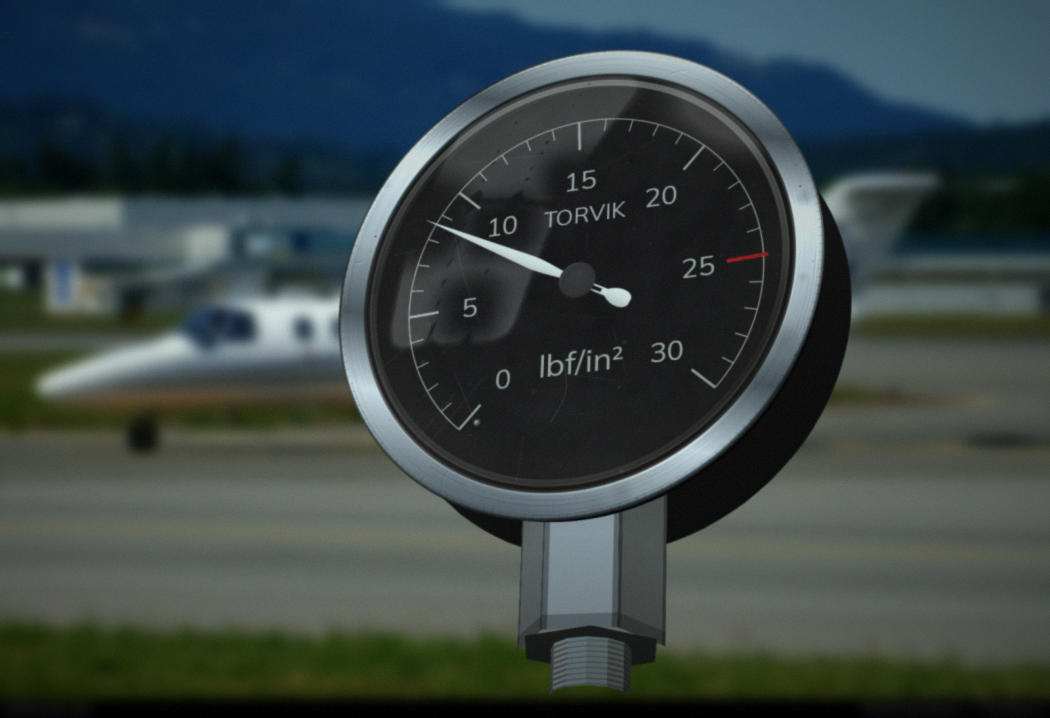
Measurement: 8.5,psi
